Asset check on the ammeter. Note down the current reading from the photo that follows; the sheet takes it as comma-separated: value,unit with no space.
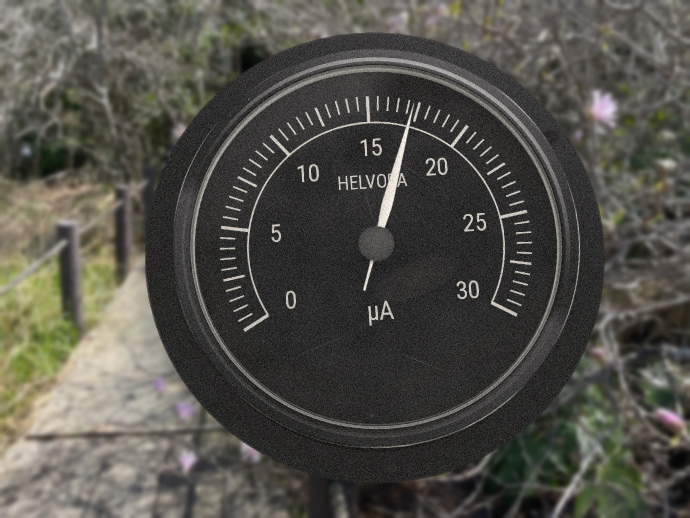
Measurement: 17.25,µA
